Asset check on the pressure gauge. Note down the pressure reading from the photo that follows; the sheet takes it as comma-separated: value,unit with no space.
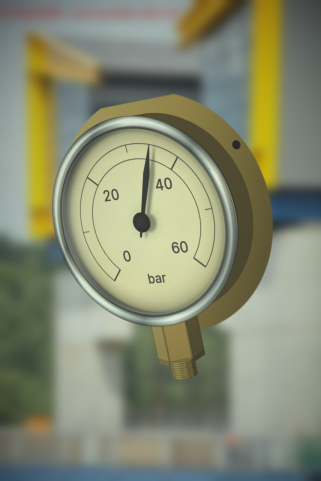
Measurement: 35,bar
